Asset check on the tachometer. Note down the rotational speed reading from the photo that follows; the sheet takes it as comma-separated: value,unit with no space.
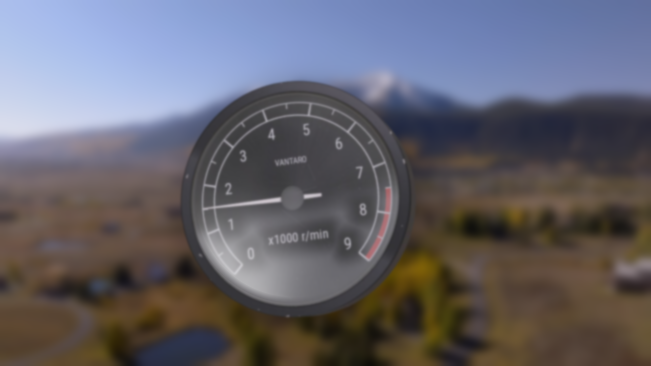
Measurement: 1500,rpm
